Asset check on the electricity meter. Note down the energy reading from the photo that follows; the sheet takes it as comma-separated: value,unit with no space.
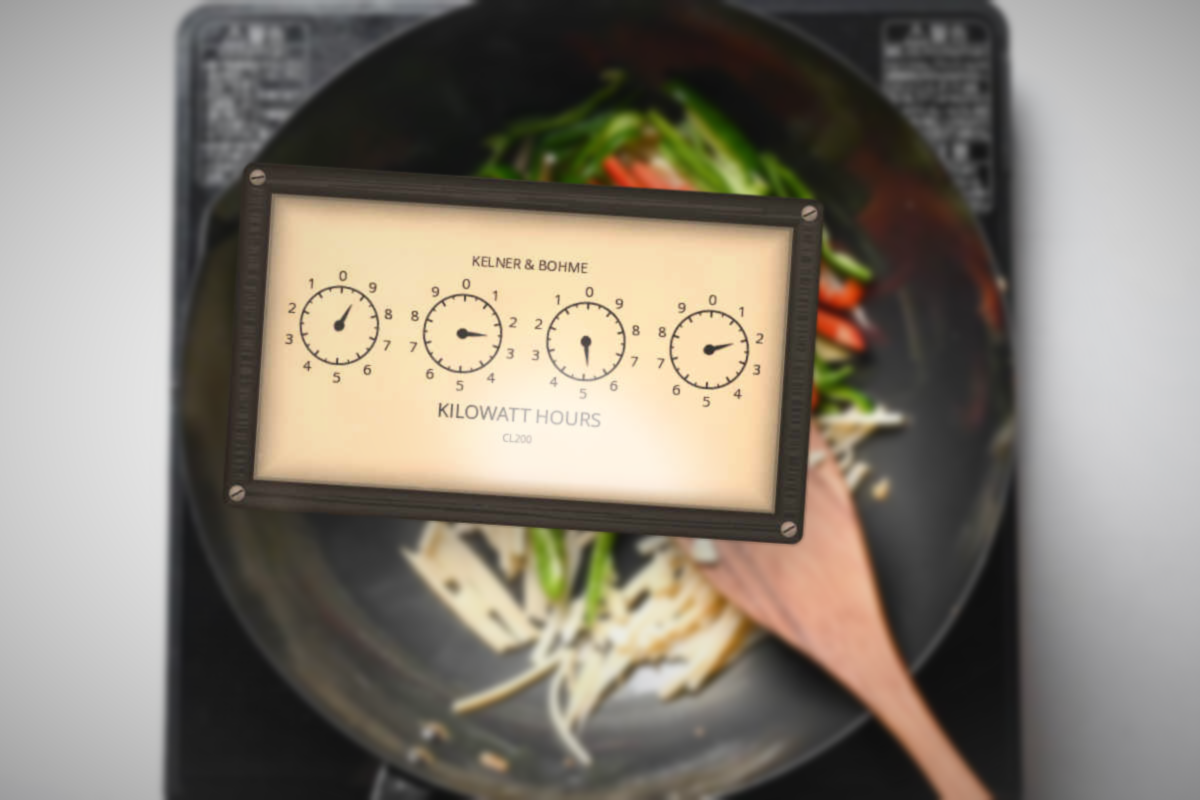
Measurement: 9252,kWh
